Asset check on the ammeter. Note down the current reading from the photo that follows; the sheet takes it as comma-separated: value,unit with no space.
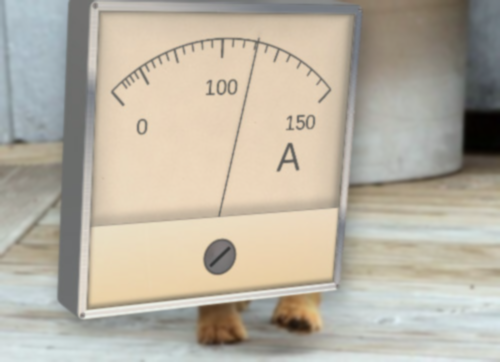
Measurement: 115,A
